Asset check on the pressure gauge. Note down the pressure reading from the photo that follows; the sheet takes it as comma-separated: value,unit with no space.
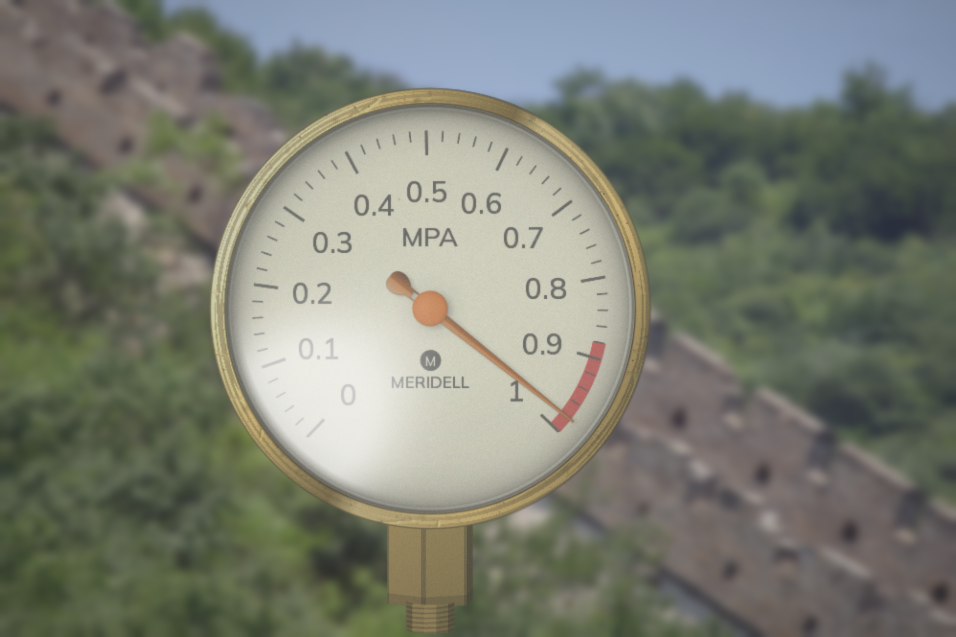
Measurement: 0.98,MPa
